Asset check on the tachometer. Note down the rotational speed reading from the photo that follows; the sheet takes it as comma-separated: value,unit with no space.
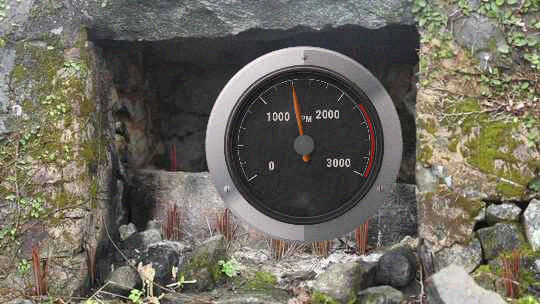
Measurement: 1400,rpm
